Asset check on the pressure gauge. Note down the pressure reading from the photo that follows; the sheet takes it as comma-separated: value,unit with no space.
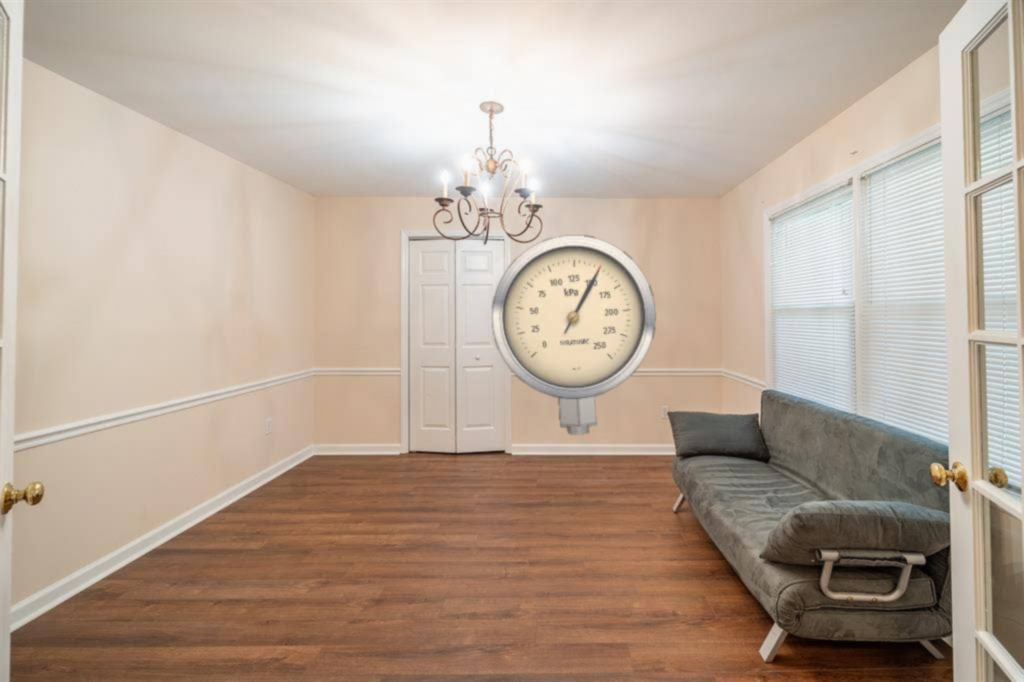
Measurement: 150,kPa
